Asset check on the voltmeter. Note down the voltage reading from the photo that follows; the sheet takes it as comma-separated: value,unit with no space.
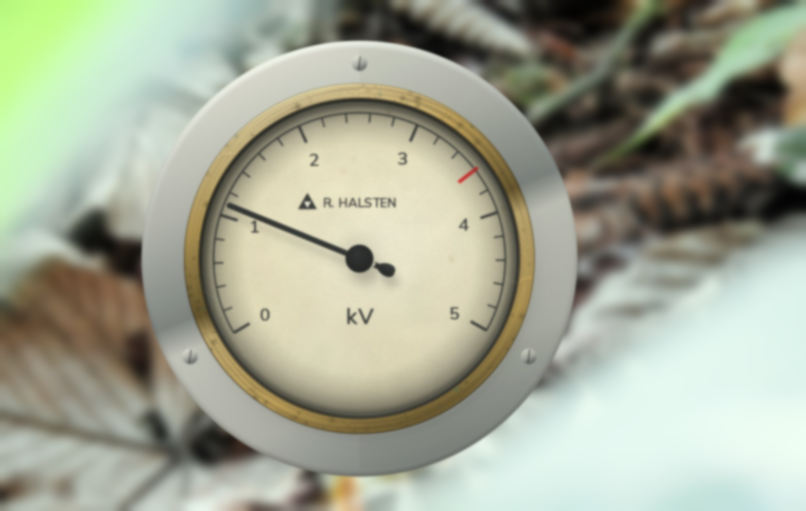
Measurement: 1.1,kV
